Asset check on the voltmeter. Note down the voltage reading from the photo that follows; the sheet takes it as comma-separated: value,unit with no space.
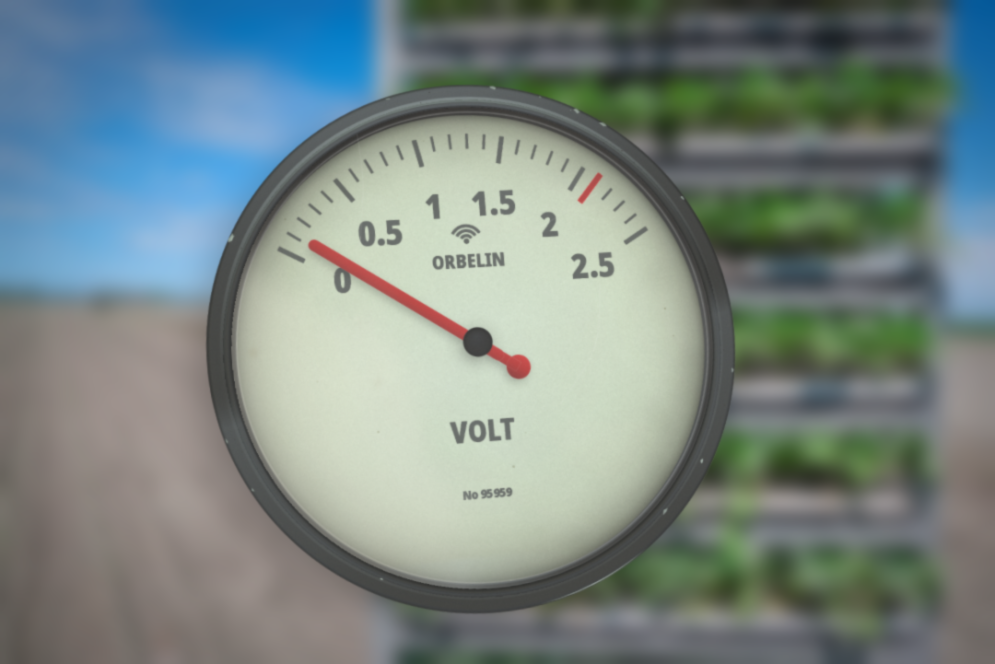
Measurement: 0.1,V
